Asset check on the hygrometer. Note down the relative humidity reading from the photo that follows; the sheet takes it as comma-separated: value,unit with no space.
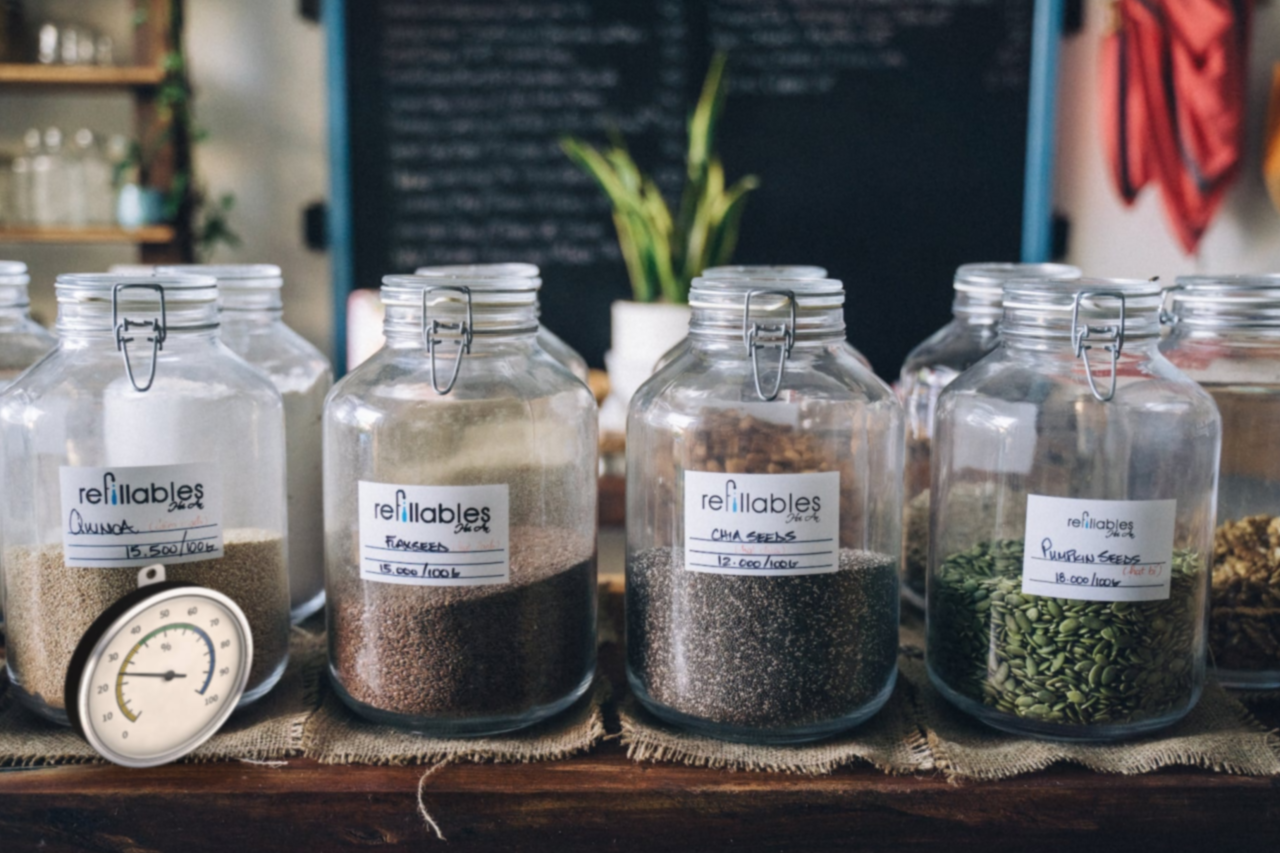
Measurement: 25,%
